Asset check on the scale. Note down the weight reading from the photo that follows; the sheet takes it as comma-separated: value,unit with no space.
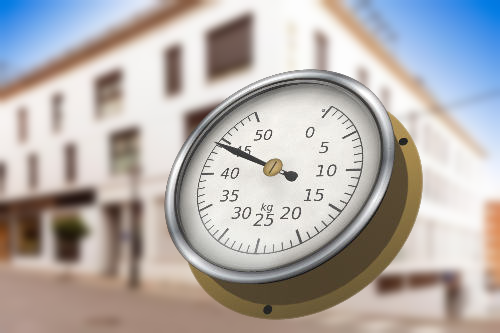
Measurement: 44,kg
